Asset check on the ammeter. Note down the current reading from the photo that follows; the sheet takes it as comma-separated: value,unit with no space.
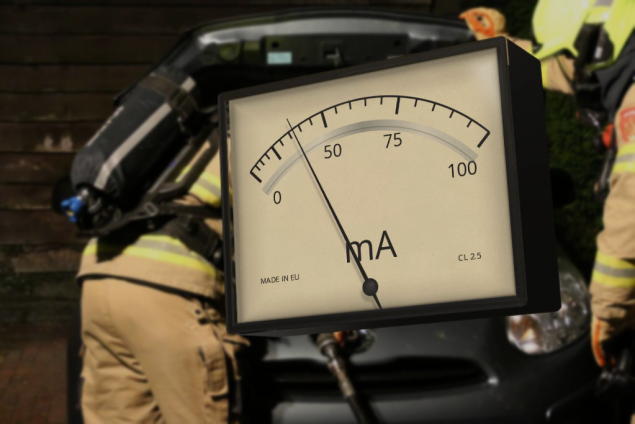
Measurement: 37.5,mA
